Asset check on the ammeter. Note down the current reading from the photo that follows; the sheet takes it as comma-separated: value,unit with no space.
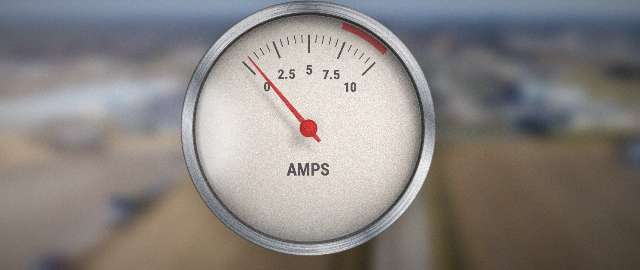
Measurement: 0.5,A
